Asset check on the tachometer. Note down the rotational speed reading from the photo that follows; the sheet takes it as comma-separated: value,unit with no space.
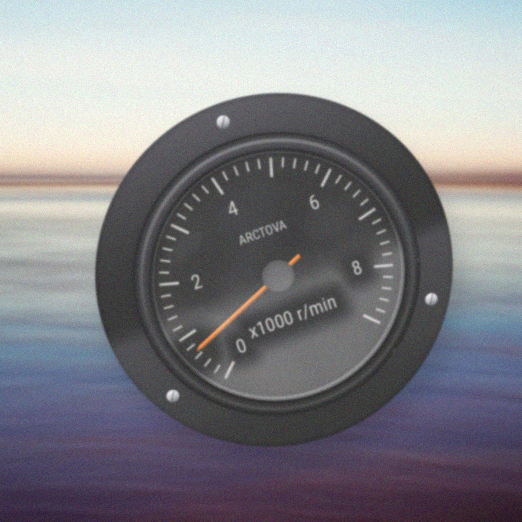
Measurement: 700,rpm
